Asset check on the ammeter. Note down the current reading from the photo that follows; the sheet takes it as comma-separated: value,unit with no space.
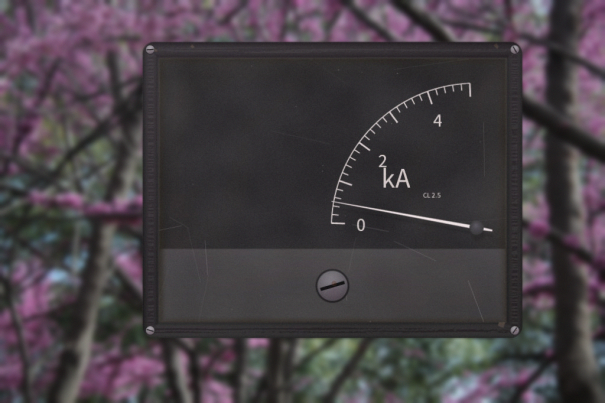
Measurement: 0.5,kA
